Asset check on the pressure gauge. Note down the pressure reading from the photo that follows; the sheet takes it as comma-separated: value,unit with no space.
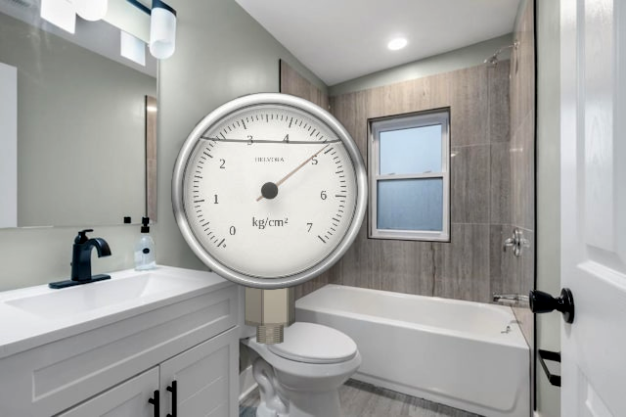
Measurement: 4.9,kg/cm²
